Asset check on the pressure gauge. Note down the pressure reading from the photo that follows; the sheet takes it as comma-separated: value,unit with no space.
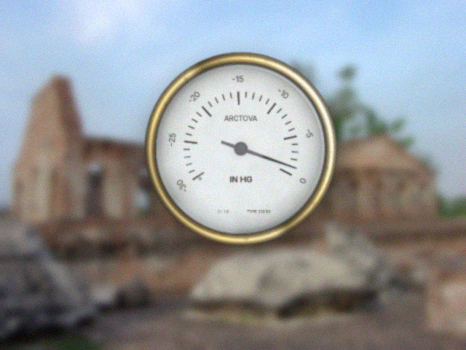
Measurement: -1,inHg
